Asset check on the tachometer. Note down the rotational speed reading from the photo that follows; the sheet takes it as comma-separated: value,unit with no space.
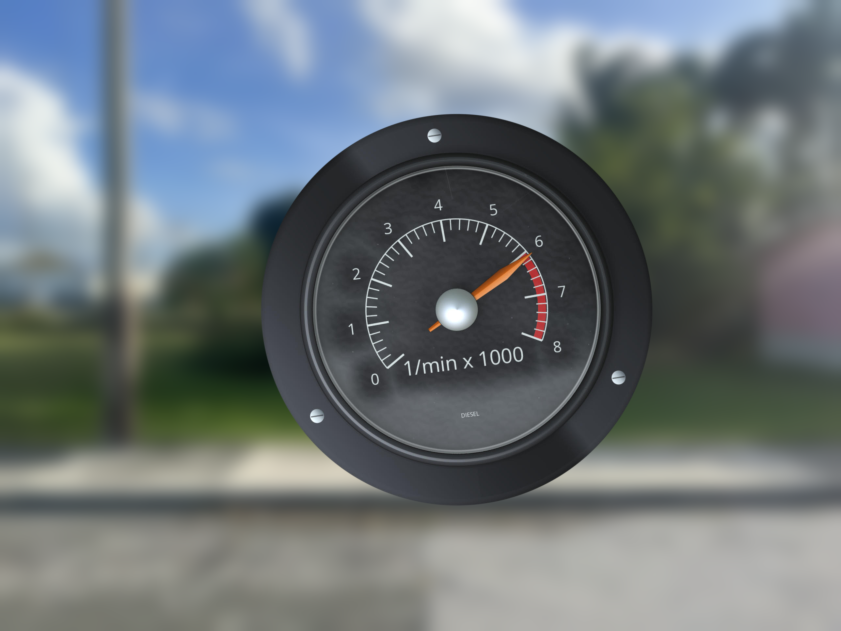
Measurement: 6100,rpm
